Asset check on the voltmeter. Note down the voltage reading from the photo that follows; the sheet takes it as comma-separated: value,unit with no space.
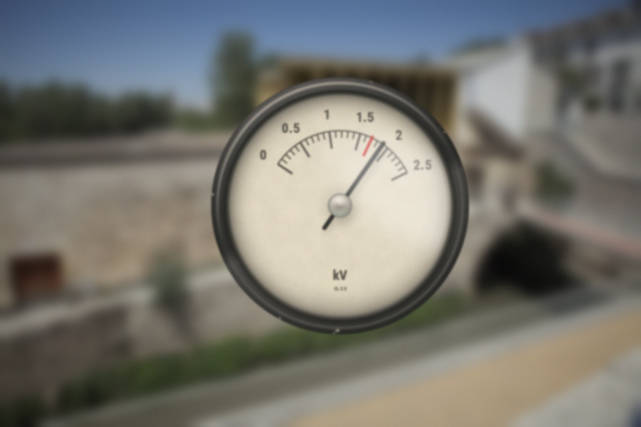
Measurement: 1.9,kV
